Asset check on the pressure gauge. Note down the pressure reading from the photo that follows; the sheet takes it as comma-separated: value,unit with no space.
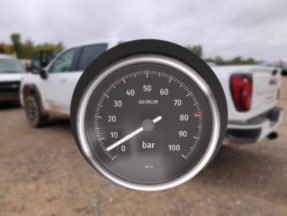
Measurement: 5,bar
